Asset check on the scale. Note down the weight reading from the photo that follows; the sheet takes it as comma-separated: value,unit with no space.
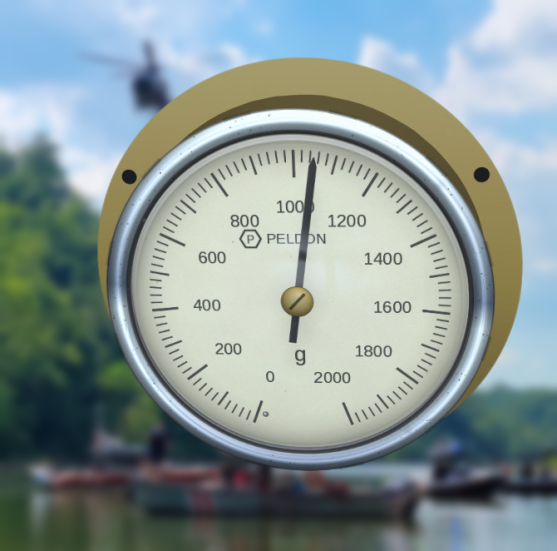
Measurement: 1050,g
